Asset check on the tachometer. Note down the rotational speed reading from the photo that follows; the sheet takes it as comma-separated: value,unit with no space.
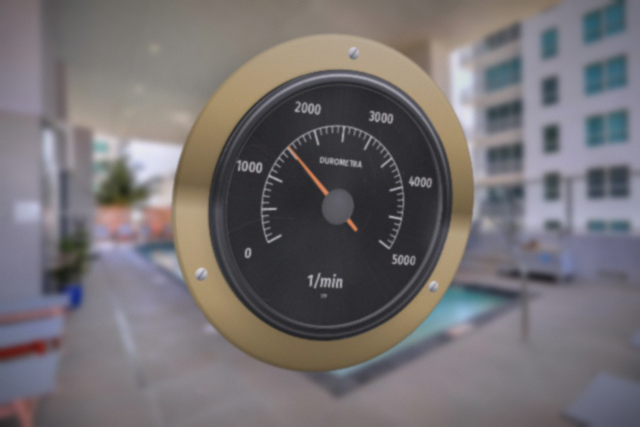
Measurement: 1500,rpm
